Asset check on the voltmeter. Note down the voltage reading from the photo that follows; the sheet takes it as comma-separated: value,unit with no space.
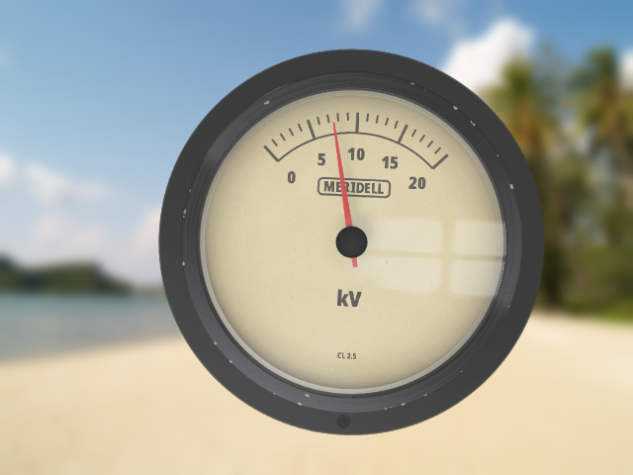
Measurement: 7.5,kV
